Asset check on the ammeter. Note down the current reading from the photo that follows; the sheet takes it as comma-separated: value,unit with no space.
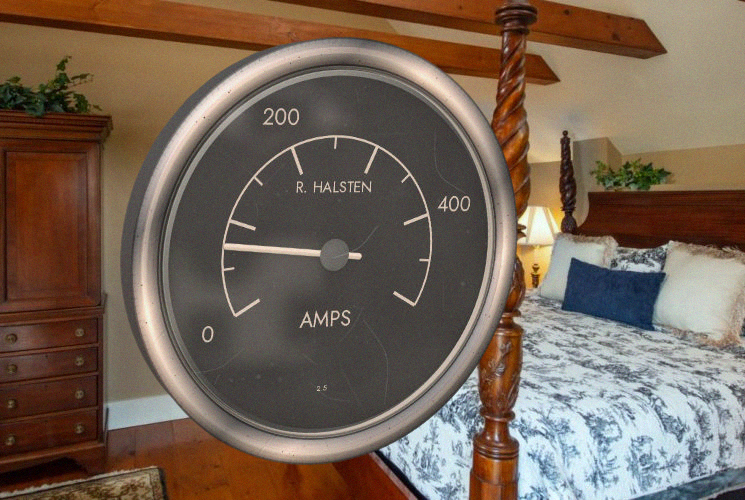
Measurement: 75,A
